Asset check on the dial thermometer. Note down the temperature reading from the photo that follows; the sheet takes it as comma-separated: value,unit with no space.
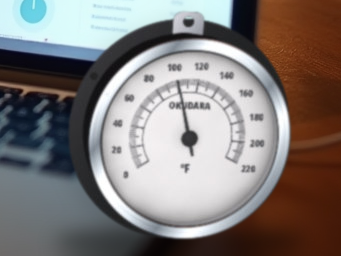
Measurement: 100,°F
